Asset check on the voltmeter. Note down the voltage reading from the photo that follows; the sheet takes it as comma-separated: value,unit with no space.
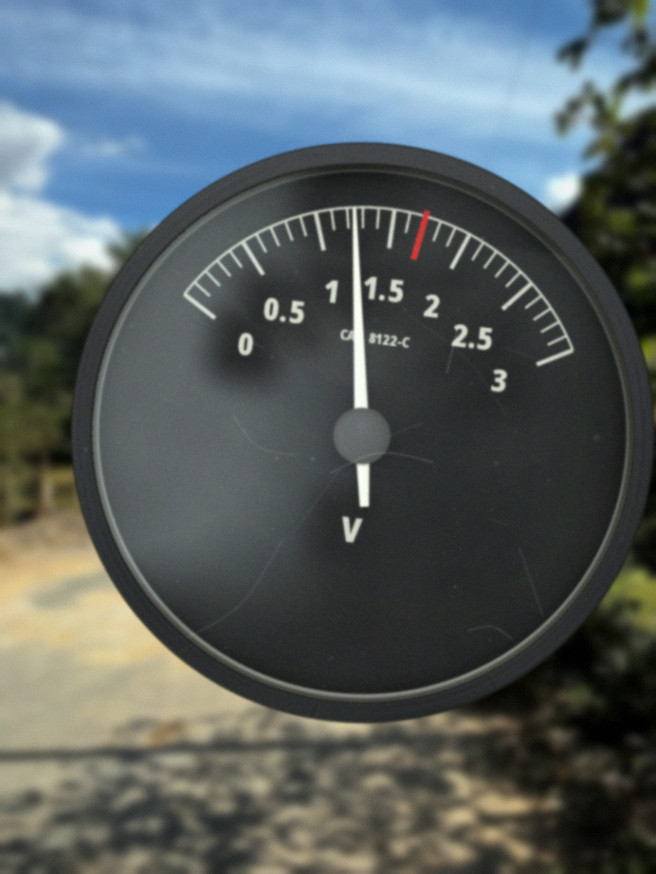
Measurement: 1.25,V
